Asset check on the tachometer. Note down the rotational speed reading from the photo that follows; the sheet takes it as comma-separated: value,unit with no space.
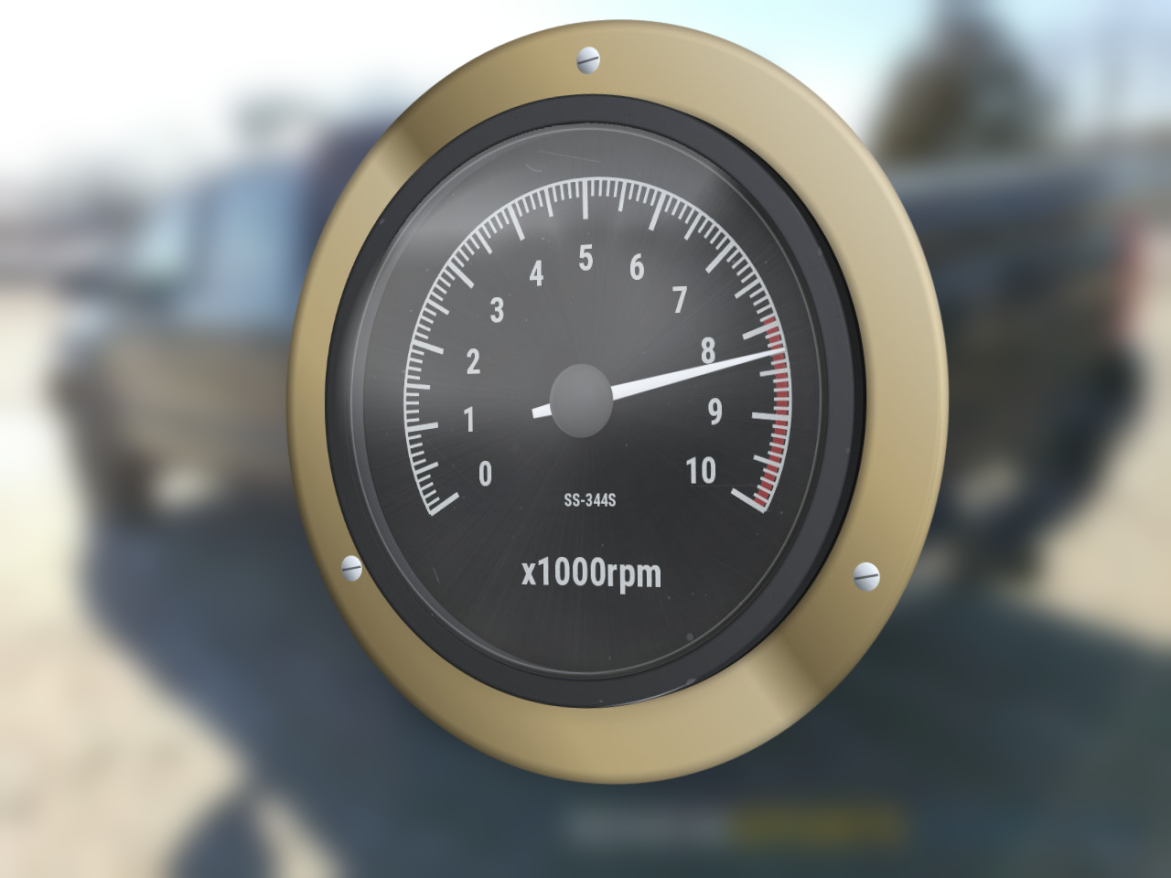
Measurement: 8300,rpm
